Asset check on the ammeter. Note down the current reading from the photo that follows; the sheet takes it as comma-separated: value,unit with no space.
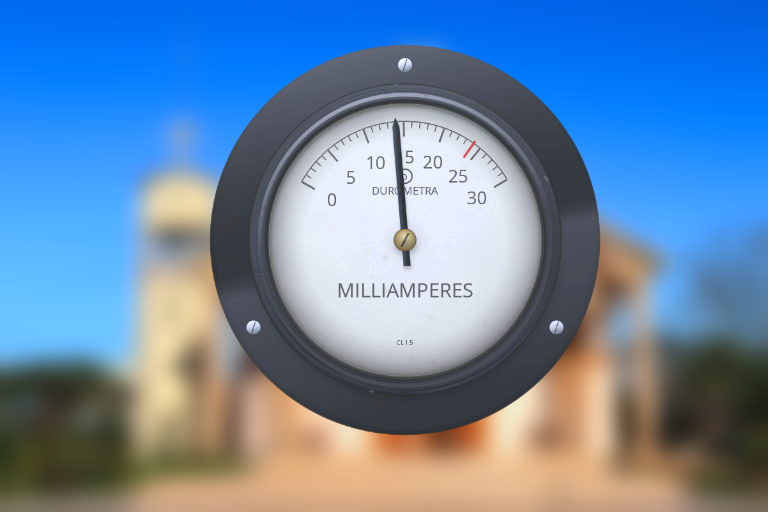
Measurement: 14,mA
